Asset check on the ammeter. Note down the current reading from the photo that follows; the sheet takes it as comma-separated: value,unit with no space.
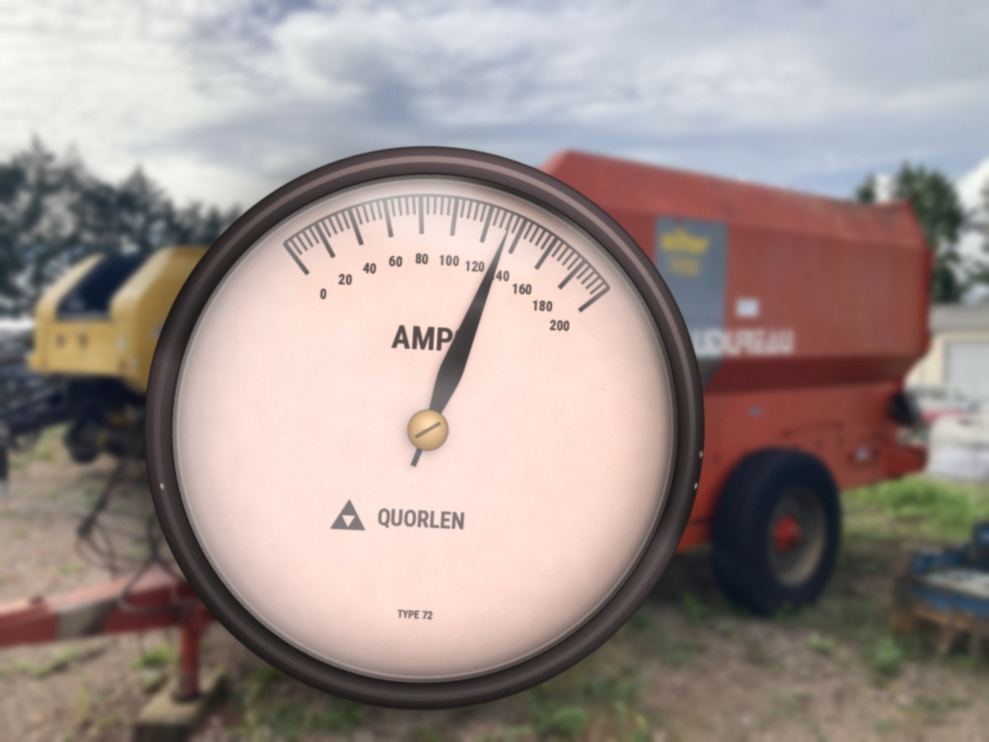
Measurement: 132,A
